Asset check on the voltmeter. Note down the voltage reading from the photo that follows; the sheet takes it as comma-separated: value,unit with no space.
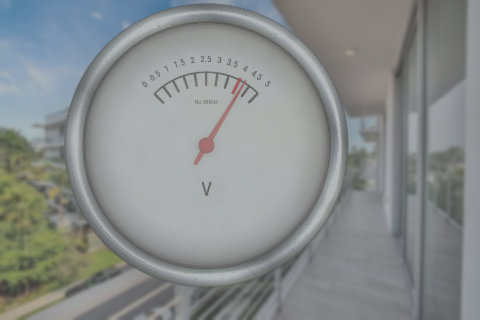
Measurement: 4.25,V
